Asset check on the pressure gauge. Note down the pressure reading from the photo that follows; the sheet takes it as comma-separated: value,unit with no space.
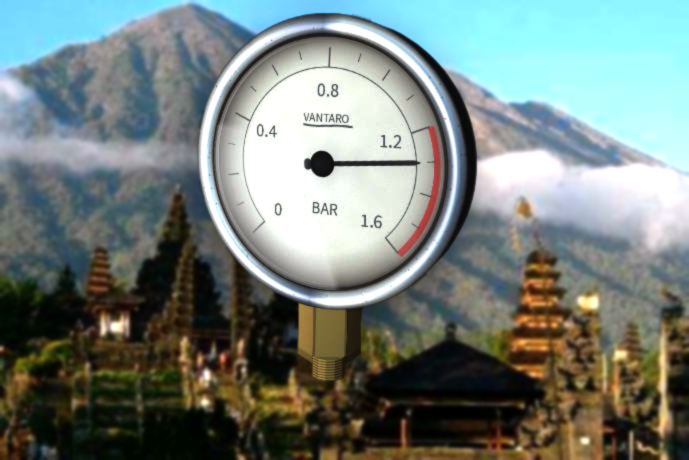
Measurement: 1.3,bar
